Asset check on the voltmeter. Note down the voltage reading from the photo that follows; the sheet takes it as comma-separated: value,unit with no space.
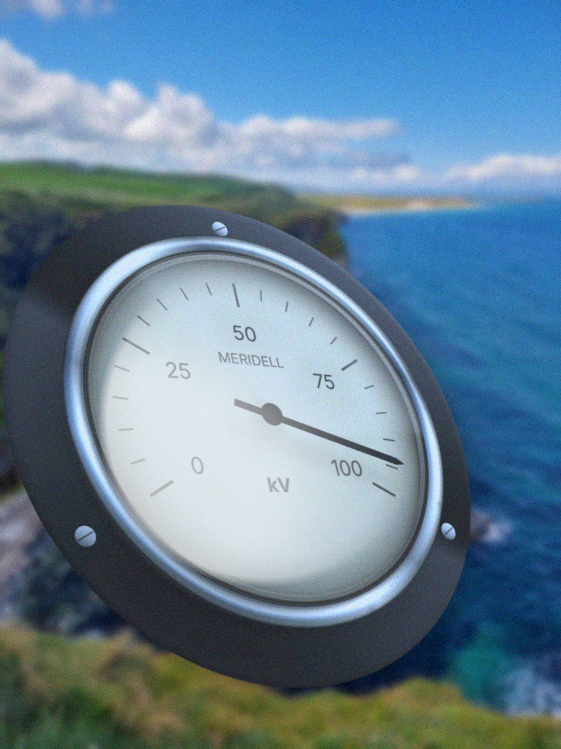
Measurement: 95,kV
